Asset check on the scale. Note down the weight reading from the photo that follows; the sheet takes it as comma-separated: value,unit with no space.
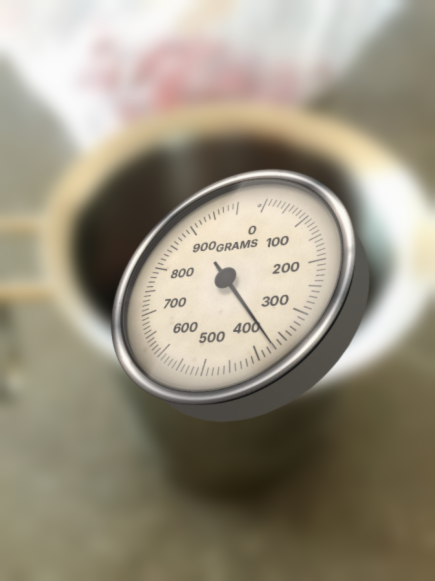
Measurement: 370,g
